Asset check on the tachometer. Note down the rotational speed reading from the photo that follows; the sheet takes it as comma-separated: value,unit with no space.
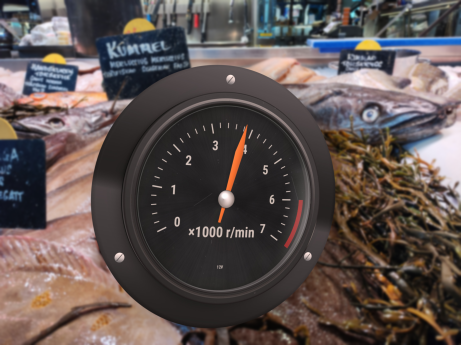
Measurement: 3800,rpm
